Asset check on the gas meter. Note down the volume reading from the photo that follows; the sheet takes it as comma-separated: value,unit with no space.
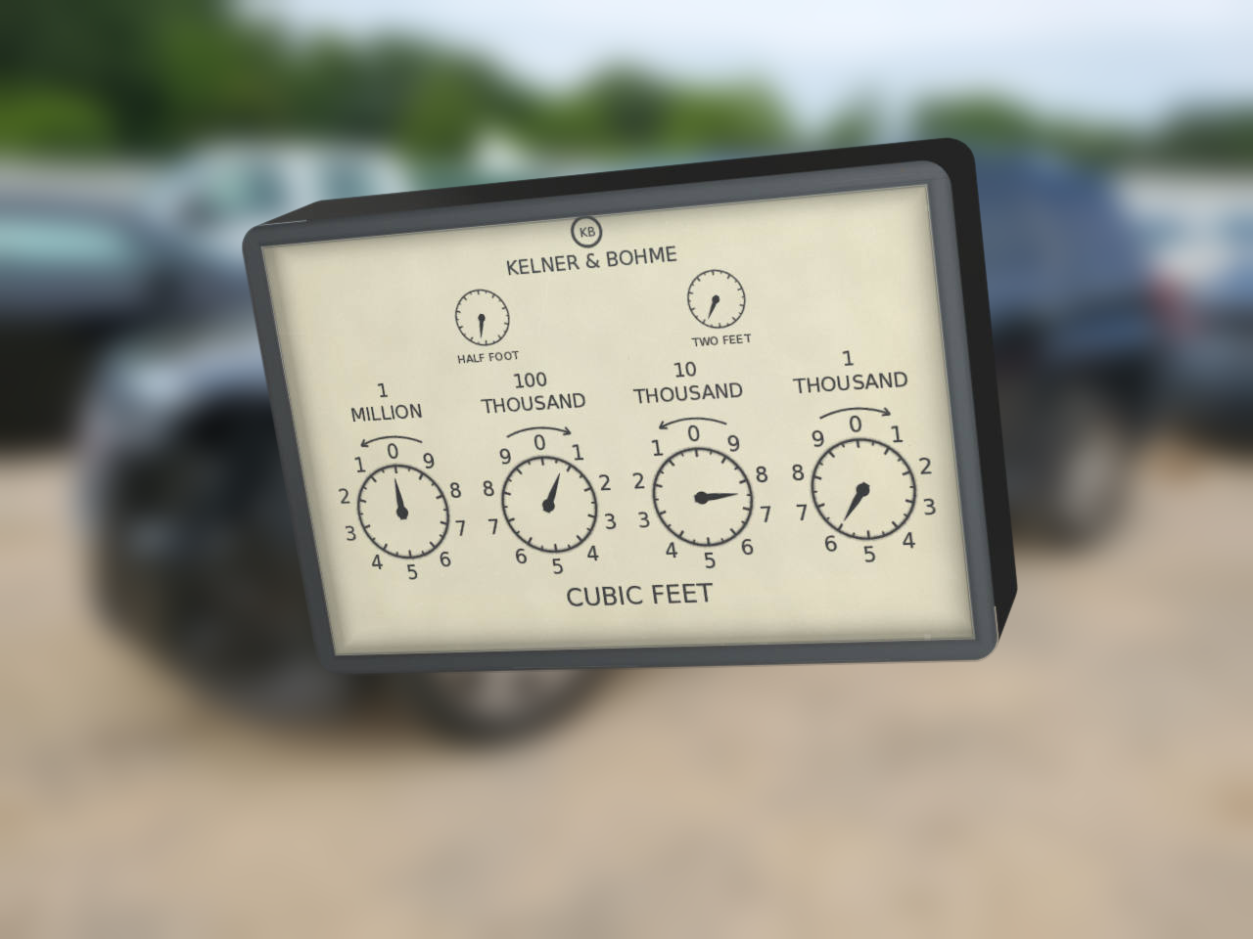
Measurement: 7600,ft³
